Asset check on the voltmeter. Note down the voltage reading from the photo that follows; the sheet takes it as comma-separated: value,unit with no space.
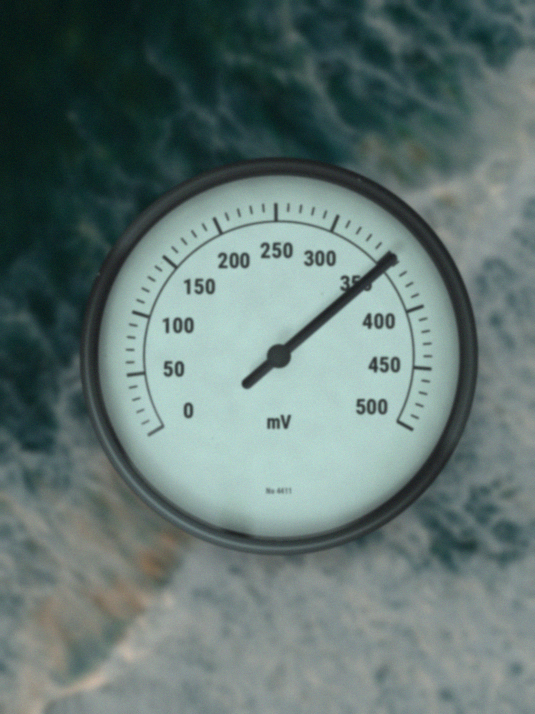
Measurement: 355,mV
